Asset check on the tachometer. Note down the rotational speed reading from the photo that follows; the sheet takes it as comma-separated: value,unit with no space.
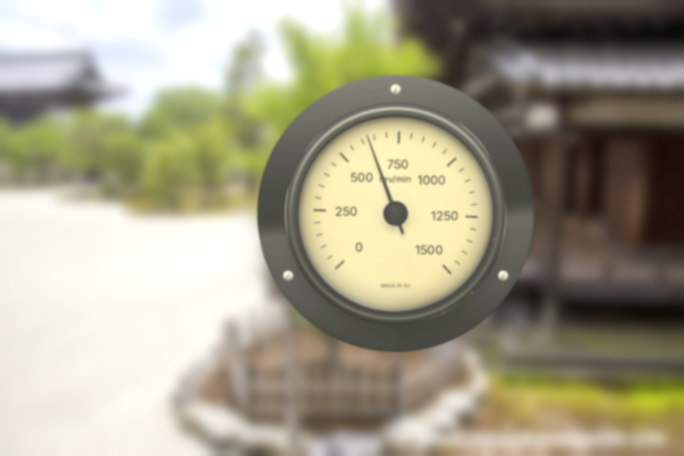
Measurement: 625,rpm
